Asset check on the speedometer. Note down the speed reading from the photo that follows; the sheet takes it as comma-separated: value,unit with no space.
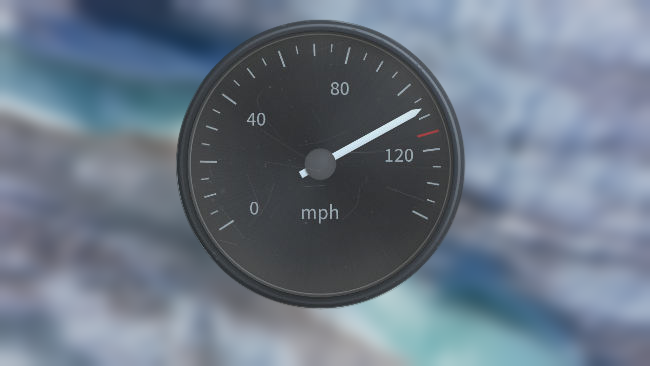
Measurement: 107.5,mph
